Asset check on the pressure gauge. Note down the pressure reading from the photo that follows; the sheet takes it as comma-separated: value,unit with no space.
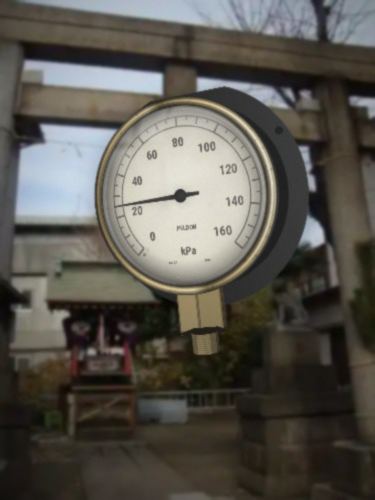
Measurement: 25,kPa
